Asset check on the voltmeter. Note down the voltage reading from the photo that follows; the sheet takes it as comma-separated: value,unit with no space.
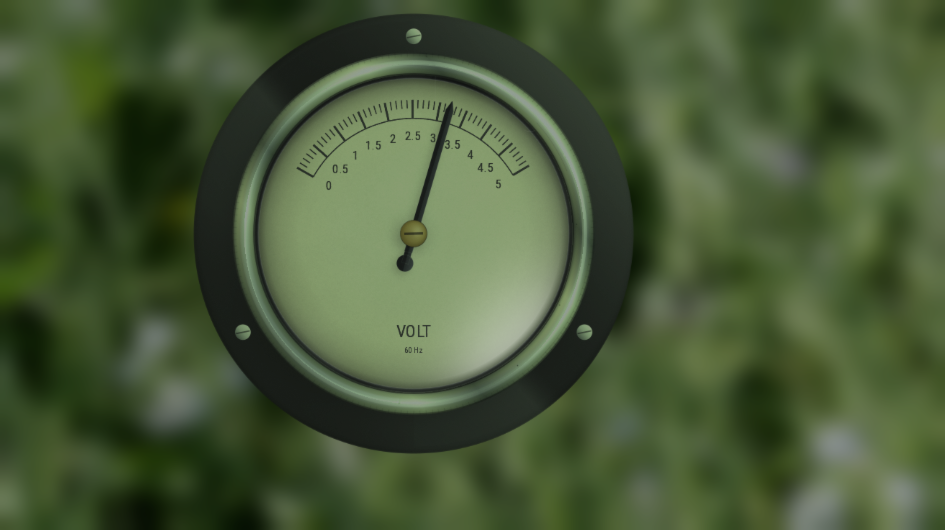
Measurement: 3.2,V
